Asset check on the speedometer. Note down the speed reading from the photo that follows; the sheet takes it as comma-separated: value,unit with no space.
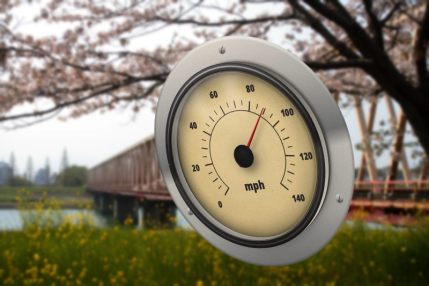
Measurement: 90,mph
